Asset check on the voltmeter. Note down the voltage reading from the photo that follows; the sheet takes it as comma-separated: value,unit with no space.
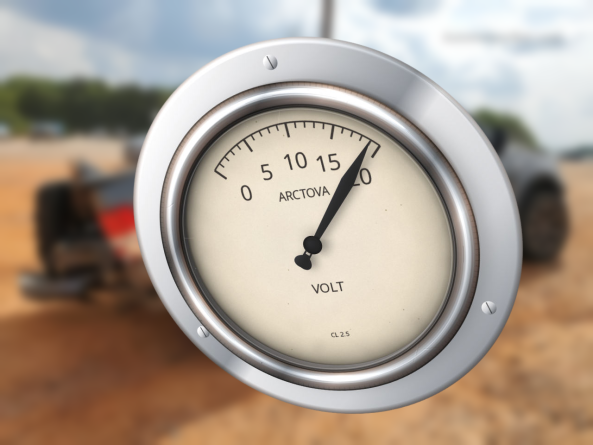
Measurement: 19,V
